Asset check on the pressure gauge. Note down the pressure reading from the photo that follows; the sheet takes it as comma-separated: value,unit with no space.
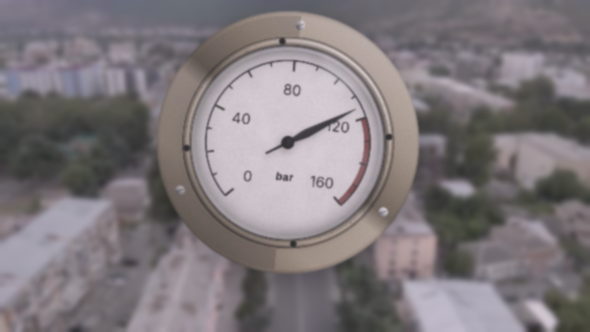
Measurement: 115,bar
